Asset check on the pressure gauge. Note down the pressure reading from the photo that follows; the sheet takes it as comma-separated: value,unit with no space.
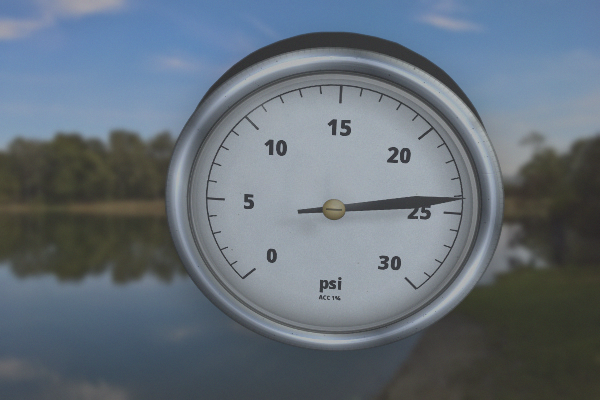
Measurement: 24,psi
